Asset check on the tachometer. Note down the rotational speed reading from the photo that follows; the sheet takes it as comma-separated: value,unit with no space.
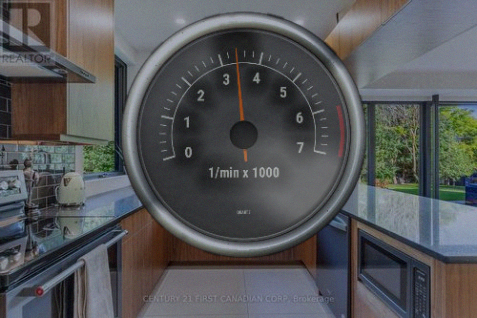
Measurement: 3400,rpm
